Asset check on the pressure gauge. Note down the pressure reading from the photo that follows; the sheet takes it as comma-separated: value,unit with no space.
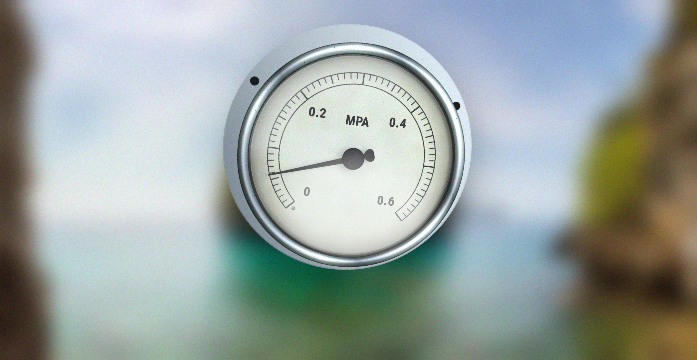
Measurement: 0.06,MPa
